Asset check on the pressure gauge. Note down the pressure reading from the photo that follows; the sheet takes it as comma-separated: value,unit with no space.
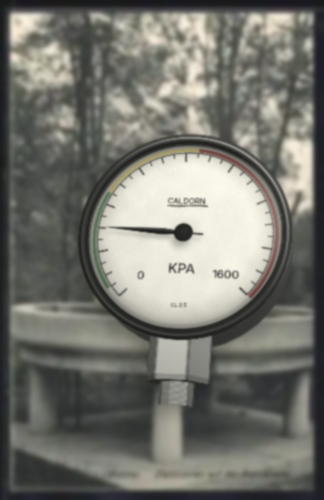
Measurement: 300,kPa
